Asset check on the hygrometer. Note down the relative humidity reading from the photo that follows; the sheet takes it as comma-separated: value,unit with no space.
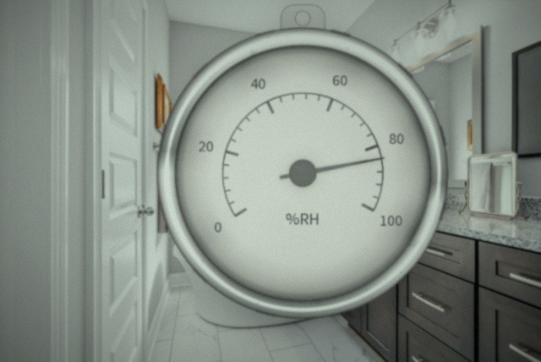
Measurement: 84,%
